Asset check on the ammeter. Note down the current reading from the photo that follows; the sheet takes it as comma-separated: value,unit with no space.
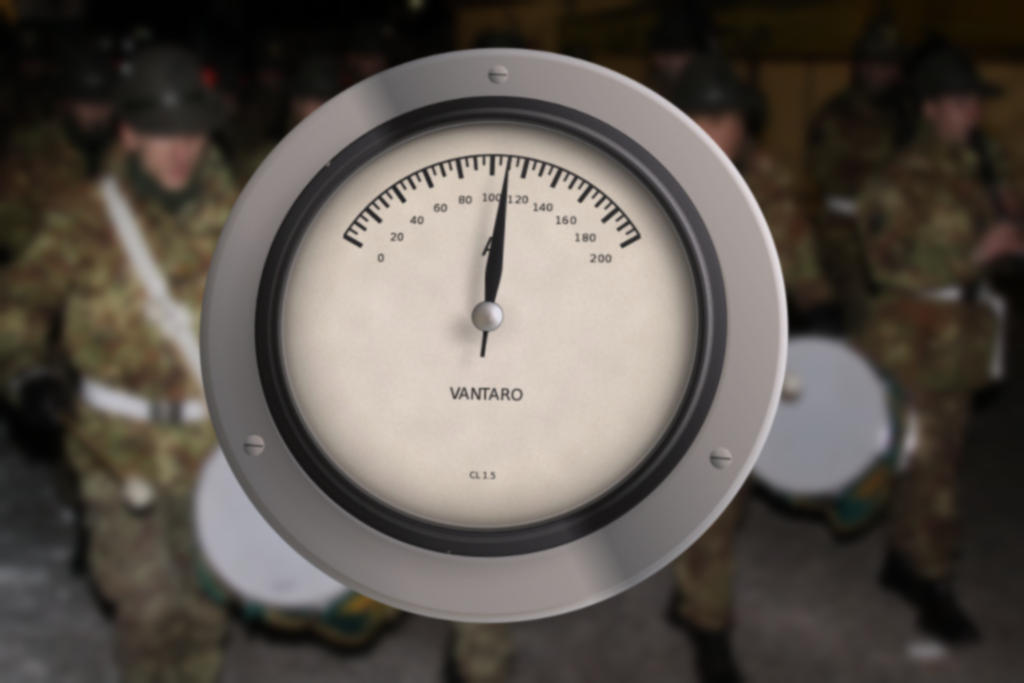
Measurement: 110,A
